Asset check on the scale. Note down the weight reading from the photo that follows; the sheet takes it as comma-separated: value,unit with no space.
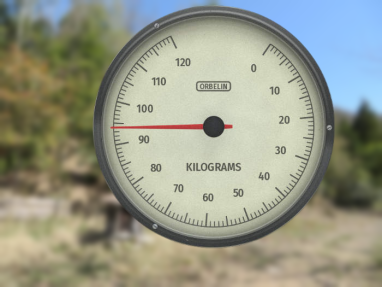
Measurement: 94,kg
